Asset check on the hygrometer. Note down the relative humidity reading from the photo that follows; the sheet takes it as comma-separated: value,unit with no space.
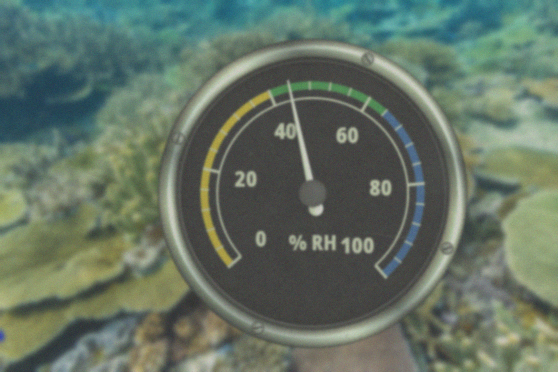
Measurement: 44,%
